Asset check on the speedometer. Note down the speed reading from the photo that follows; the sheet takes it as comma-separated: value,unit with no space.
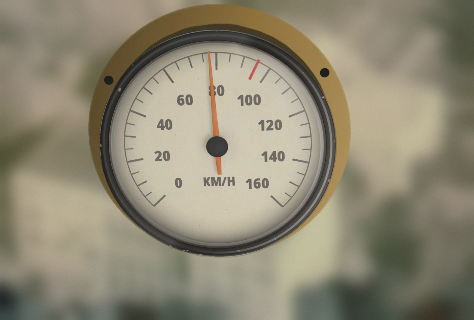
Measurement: 77.5,km/h
